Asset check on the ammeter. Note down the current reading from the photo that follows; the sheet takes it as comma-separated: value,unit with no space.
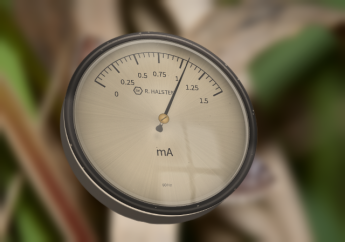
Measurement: 1.05,mA
